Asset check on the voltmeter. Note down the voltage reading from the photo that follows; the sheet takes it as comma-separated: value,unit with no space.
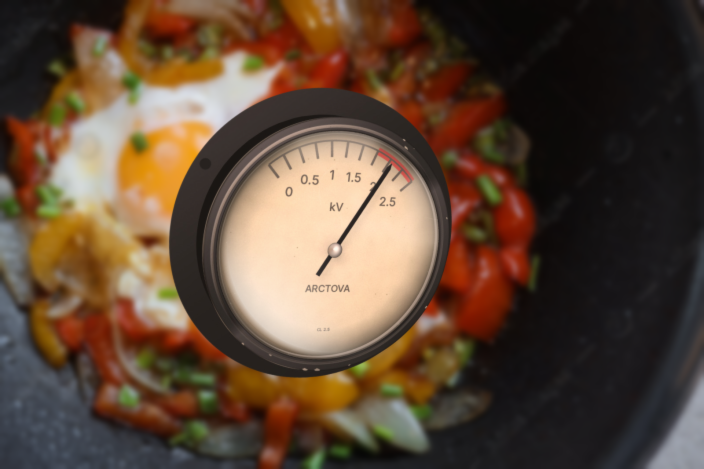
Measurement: 2,kV
